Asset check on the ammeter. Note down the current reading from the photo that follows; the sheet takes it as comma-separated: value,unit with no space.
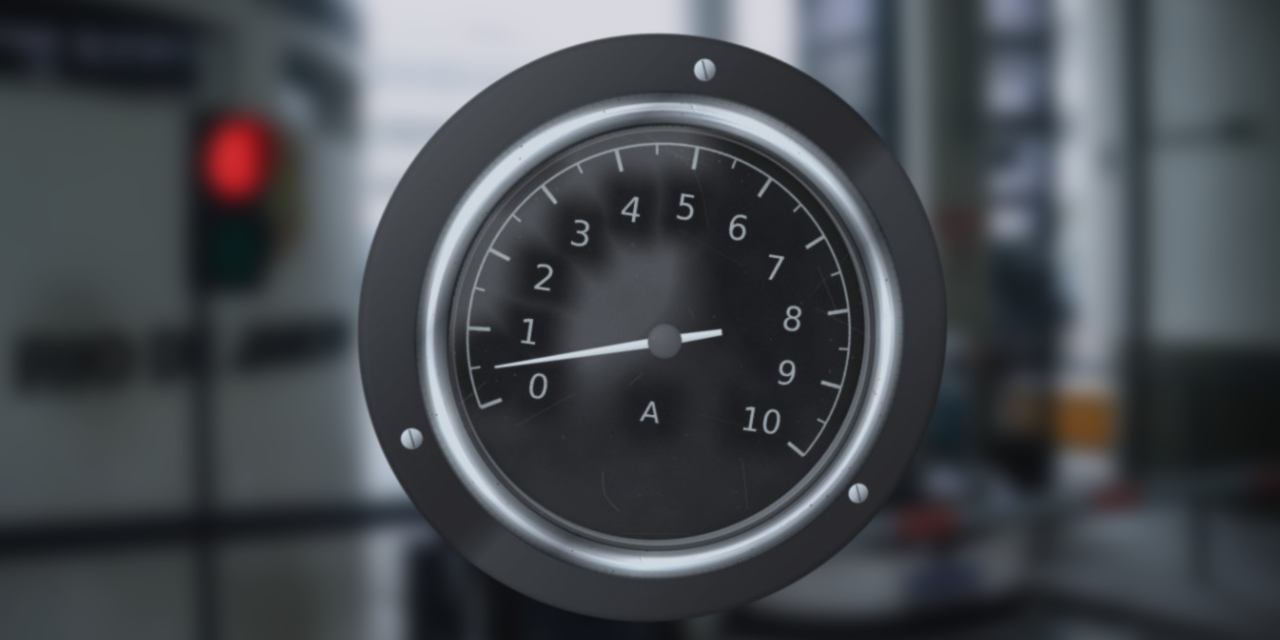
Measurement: 0.5,A
